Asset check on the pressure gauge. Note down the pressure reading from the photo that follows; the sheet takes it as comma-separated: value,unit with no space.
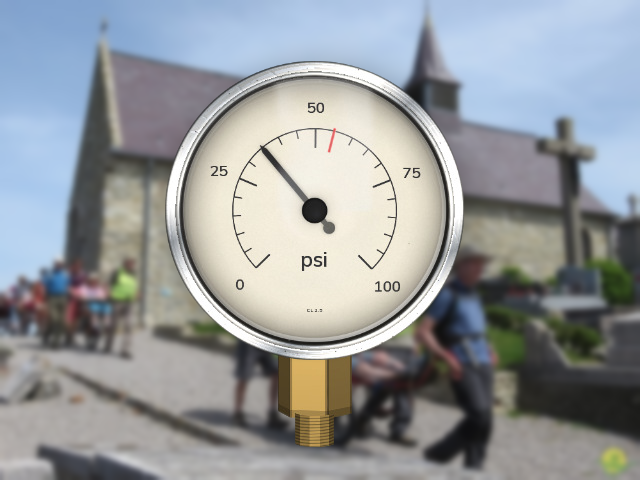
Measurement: 35,psi
